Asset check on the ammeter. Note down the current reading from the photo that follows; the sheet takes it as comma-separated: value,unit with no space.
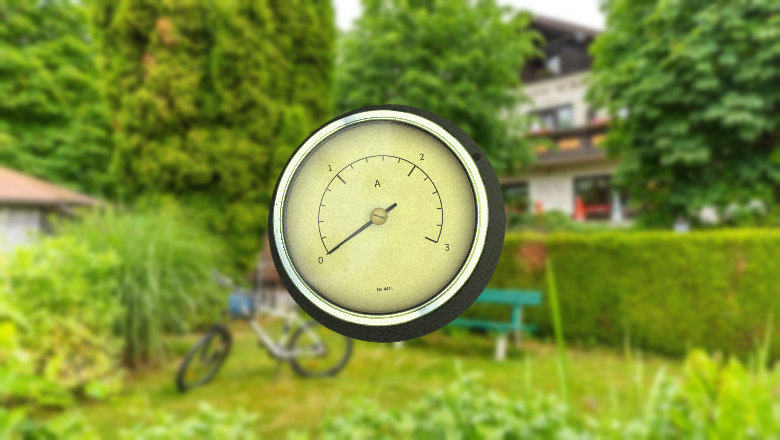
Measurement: 0,A
